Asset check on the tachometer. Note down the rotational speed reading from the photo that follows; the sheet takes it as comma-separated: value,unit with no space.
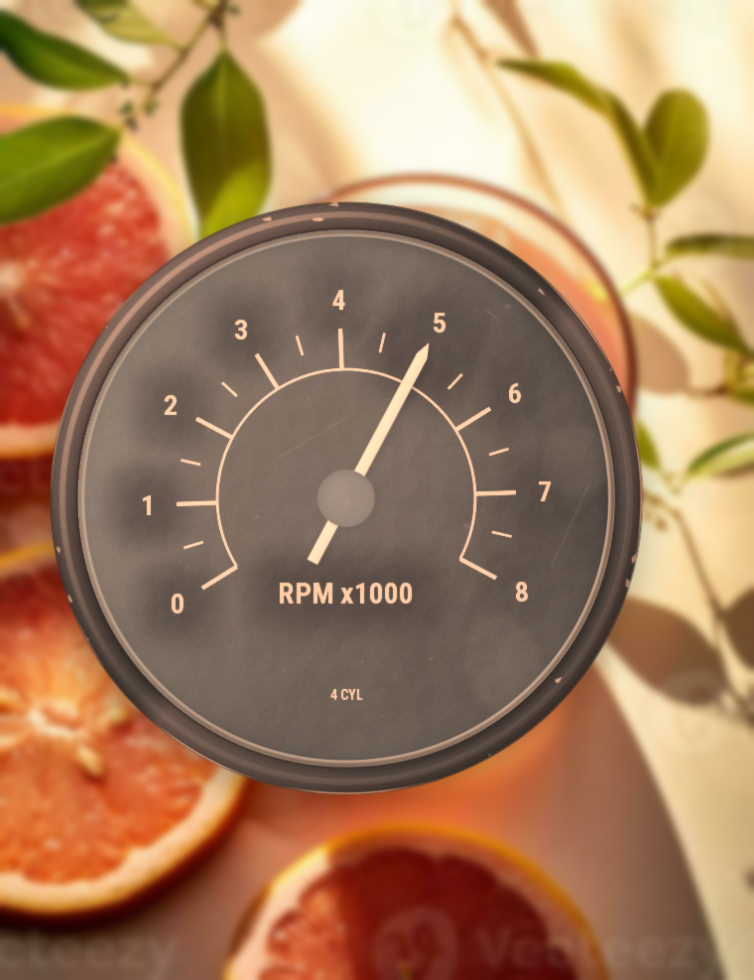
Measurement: 5000,rpm
